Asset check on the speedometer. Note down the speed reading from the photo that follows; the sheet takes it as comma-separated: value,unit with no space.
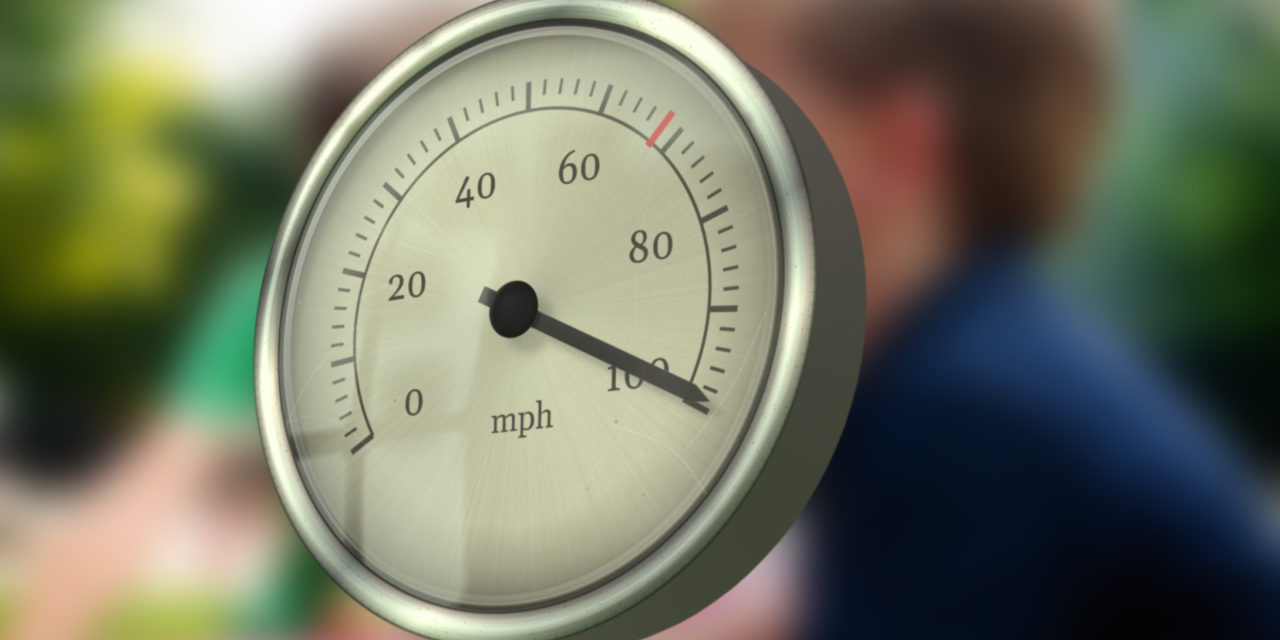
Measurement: 99,mph
